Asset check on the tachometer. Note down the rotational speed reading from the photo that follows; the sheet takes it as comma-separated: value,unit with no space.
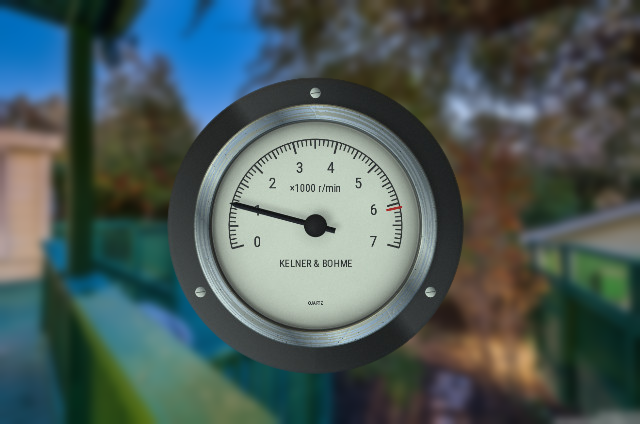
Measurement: 1000,rpm
